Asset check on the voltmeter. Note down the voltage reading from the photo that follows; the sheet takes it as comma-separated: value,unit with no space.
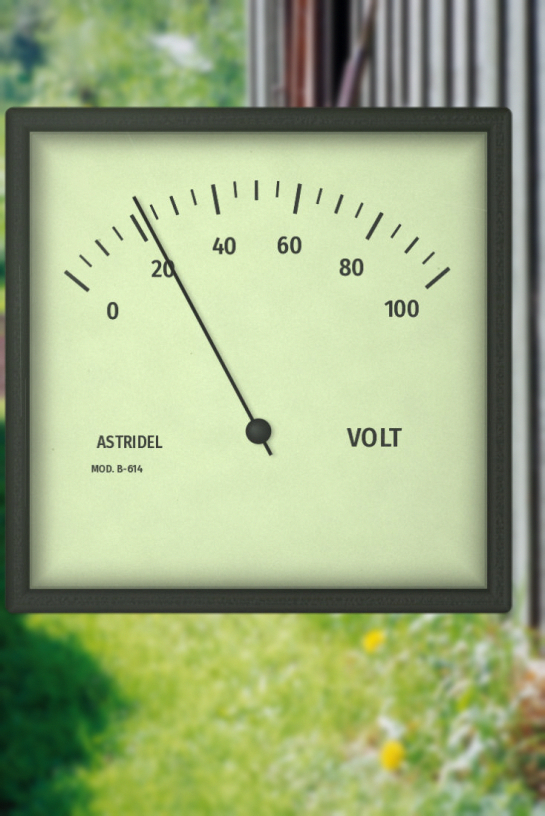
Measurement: 22.5,V
